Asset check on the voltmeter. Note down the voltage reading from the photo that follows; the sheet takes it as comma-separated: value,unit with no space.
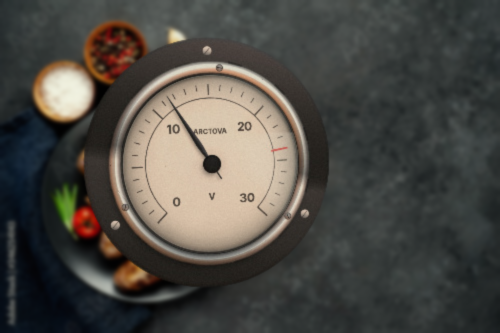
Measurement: 11.5,V
